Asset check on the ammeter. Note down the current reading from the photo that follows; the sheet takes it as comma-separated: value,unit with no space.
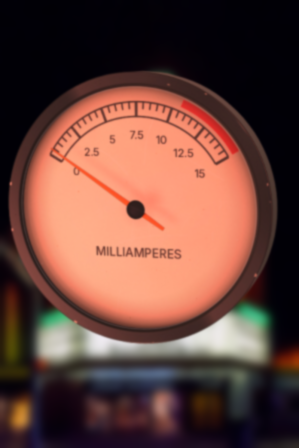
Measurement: 0.5,mA
